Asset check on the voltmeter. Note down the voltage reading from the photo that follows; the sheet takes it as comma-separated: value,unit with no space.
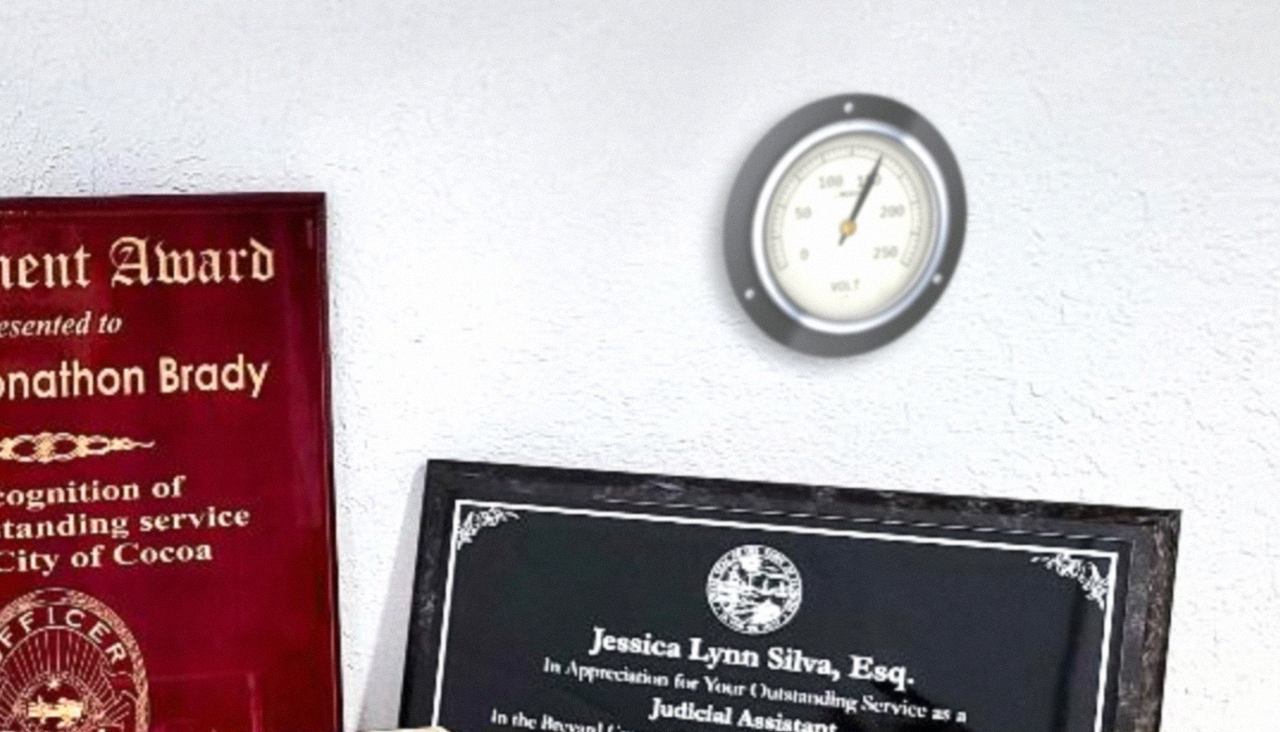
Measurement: 150,V
